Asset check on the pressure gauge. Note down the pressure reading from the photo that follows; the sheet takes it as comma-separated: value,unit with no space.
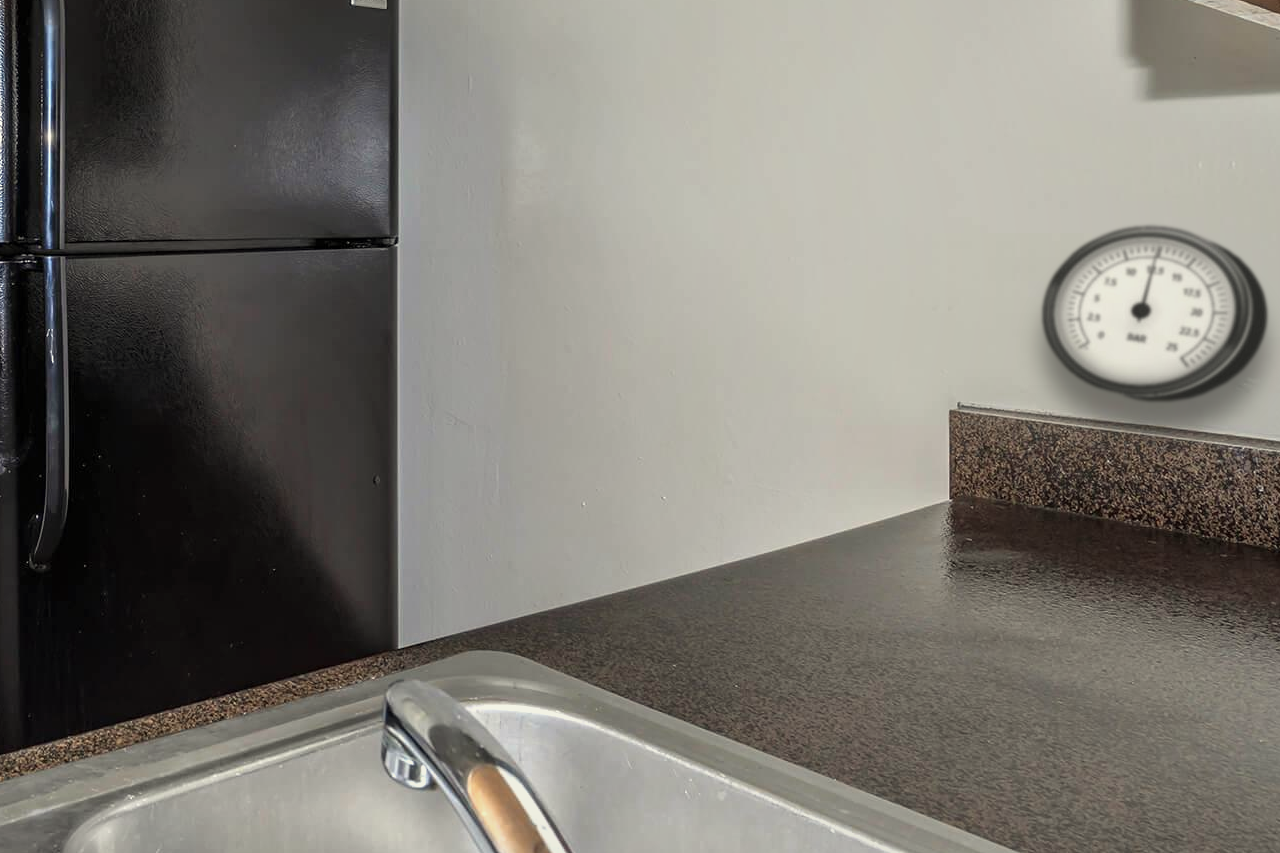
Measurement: 12.5,bar
